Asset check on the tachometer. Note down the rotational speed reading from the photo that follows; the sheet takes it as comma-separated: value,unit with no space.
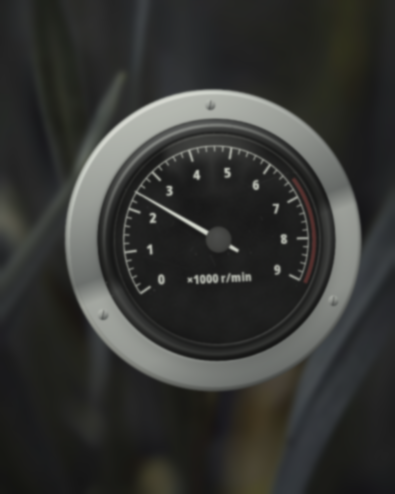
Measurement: 2400,rpm
